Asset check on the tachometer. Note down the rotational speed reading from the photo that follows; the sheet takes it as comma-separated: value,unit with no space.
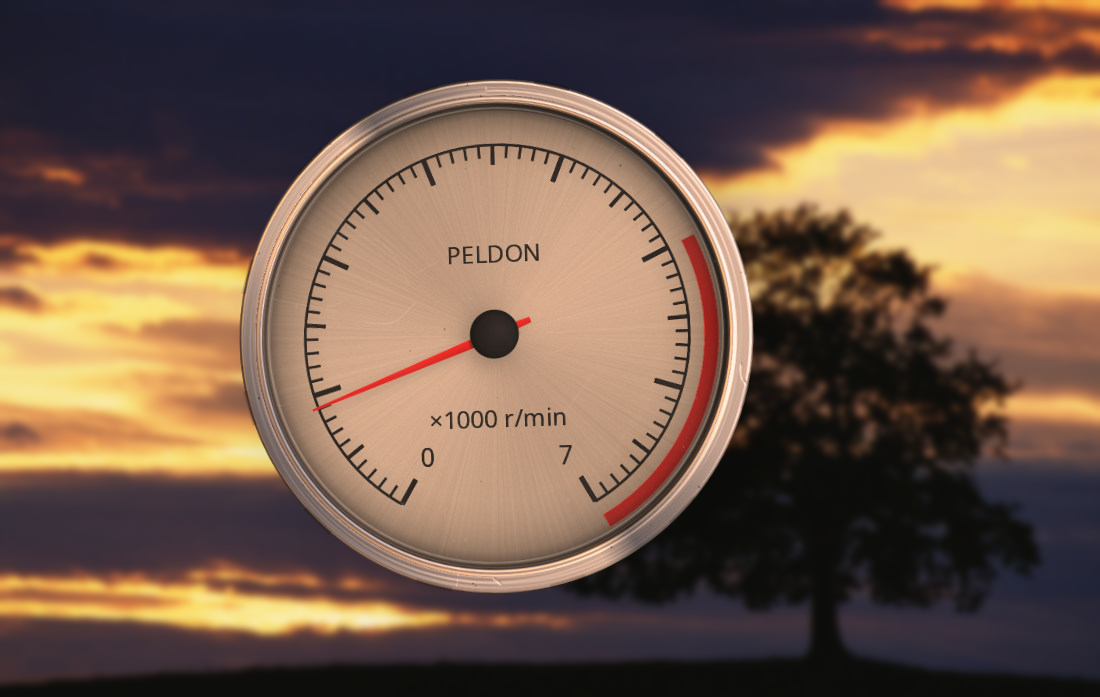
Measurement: 900,rpm
